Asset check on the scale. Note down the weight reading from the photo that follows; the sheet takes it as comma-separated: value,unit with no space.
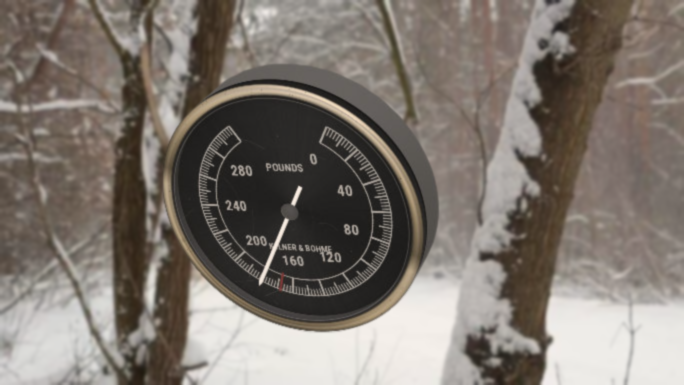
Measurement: 180,lb
